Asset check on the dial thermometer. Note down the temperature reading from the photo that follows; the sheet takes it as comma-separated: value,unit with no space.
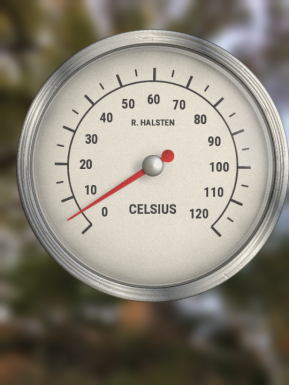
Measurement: 5,°C
